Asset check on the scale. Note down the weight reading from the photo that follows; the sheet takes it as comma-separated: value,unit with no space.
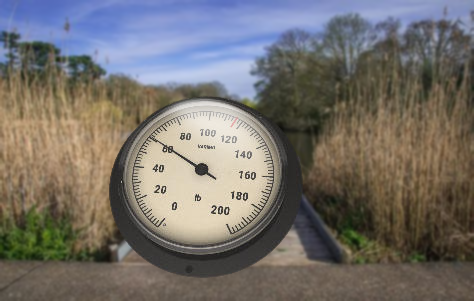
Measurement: 60,lb
